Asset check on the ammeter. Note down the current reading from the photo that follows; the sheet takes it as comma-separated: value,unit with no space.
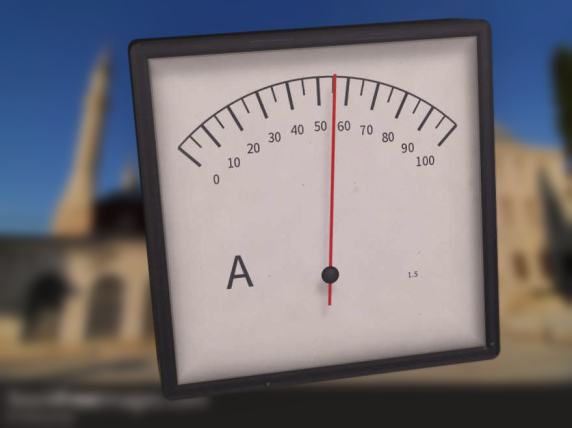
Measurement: 55,A
